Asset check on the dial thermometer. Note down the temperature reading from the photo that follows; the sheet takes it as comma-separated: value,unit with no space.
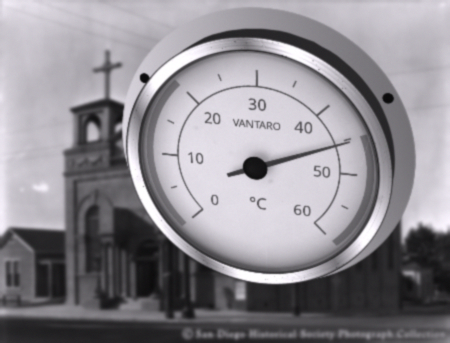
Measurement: 45,°C
